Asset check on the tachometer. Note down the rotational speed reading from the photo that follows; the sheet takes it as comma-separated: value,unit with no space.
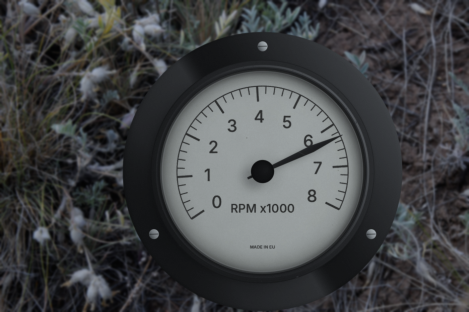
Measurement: 6300,rpm
